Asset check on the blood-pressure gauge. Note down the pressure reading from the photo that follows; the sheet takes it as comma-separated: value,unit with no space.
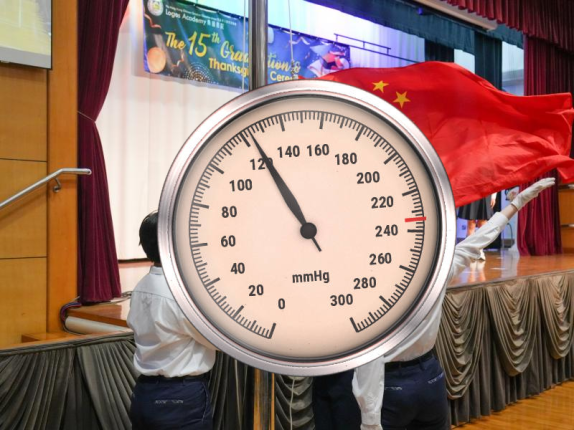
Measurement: 124,mmHg
